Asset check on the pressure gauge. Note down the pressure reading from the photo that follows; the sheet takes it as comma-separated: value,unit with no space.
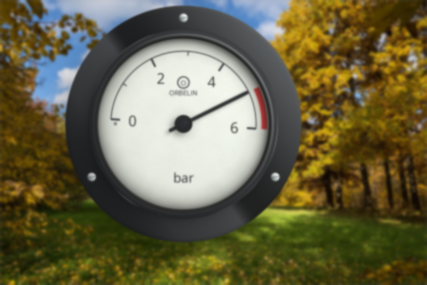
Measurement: 5,bar
